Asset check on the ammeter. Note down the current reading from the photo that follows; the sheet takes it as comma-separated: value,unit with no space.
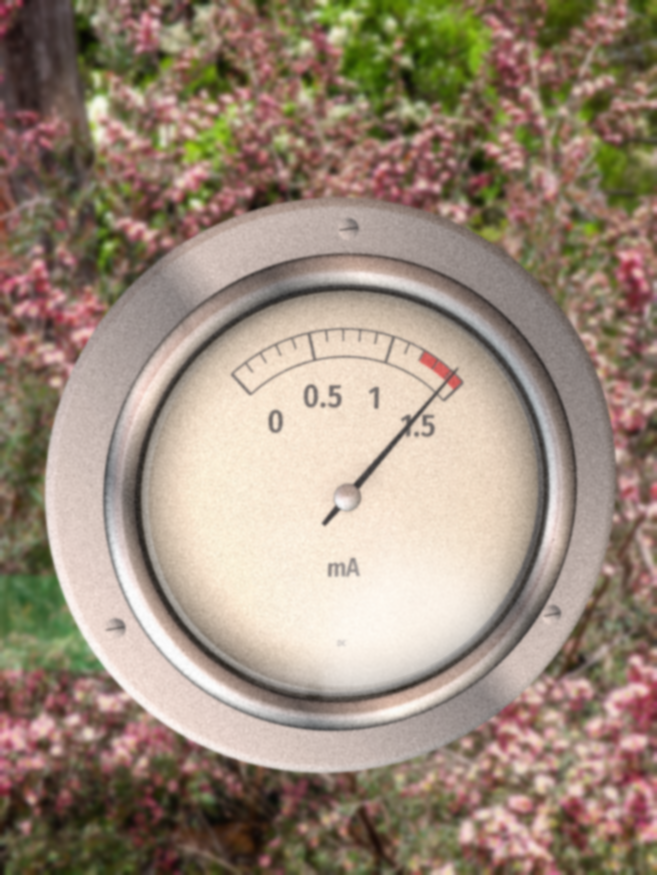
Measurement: 1.4,mA
